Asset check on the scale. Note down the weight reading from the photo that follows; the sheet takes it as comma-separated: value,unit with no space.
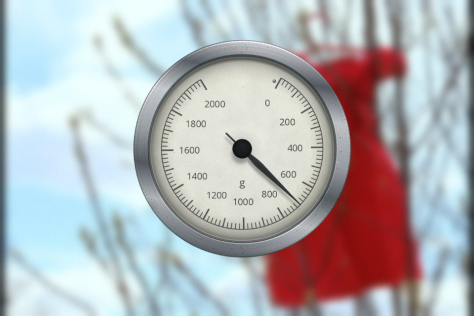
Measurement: 700,g
